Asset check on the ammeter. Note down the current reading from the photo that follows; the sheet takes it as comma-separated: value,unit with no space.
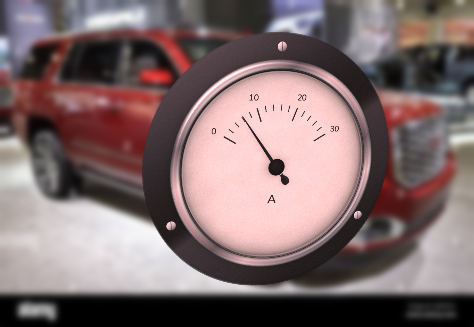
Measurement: 6,A
